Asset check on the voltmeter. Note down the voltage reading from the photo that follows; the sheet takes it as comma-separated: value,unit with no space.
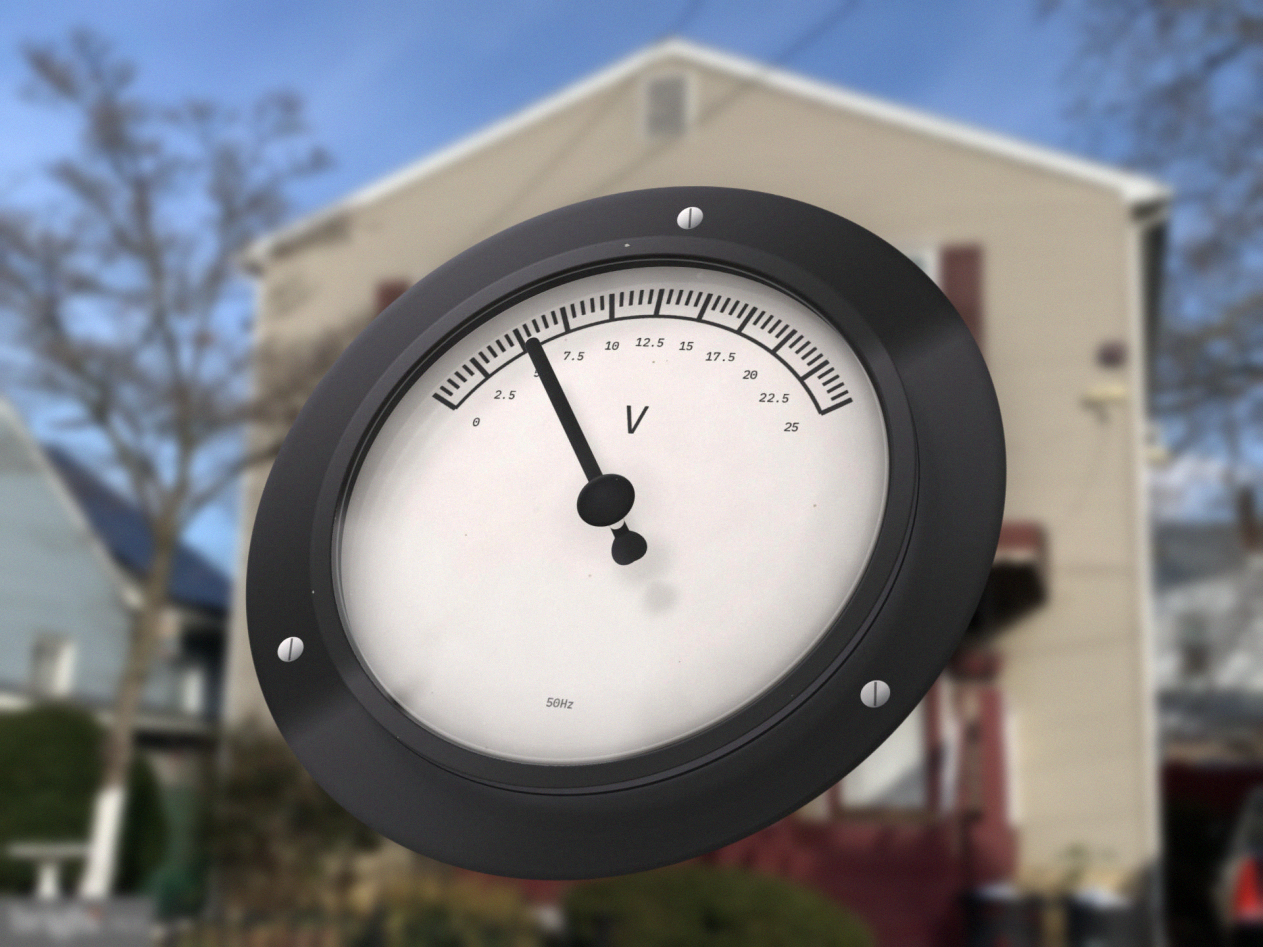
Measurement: 5.5,V
